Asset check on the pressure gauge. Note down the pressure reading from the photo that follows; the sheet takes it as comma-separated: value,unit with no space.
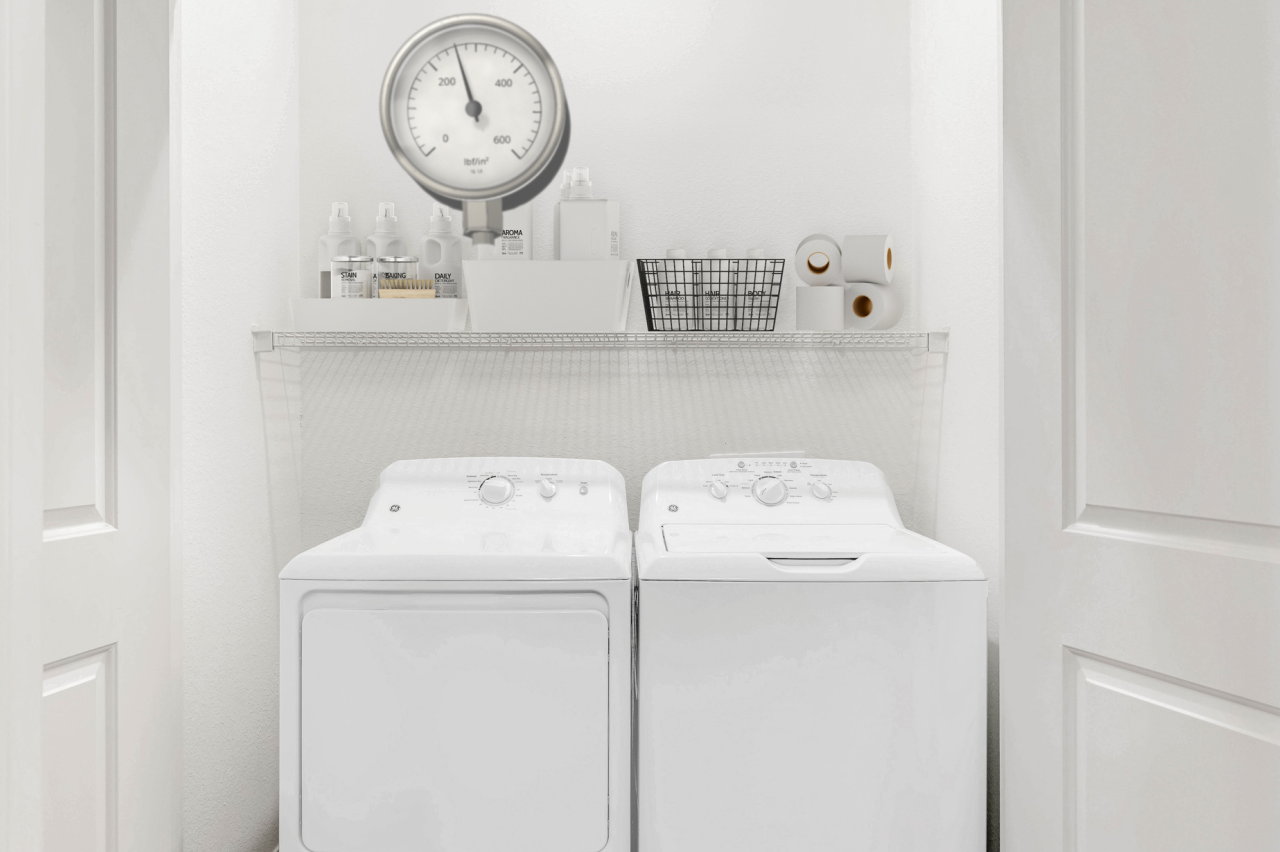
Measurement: 260,psi
